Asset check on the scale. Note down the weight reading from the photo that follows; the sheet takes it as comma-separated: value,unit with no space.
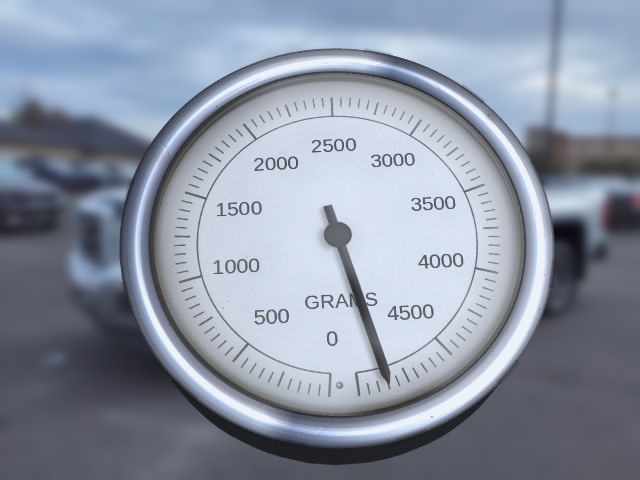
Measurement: 4850,g
